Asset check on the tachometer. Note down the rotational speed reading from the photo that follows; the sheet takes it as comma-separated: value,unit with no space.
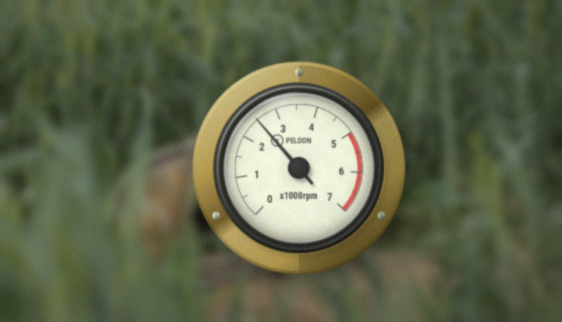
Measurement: 2500,rpm
